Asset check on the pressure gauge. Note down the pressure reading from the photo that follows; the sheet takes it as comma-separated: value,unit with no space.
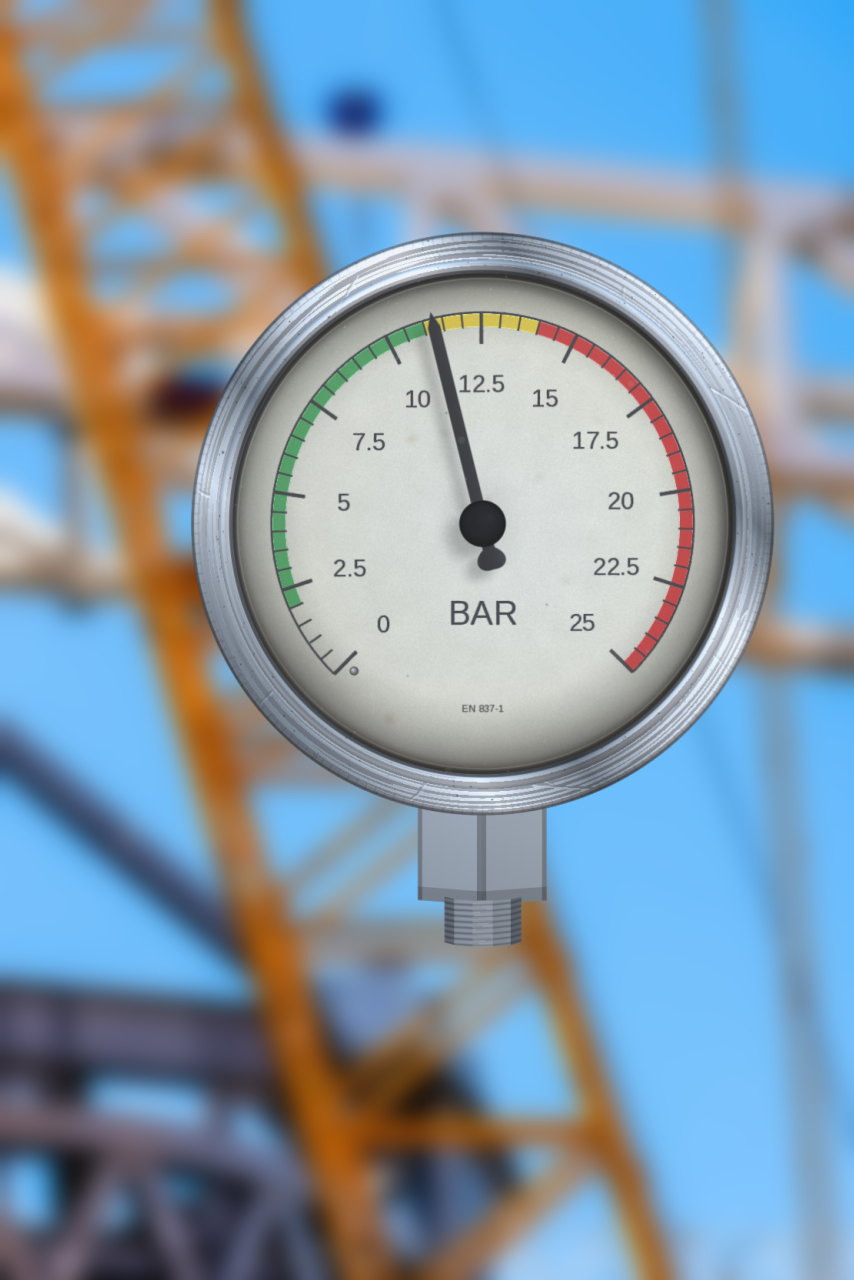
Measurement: 11.25,bar
